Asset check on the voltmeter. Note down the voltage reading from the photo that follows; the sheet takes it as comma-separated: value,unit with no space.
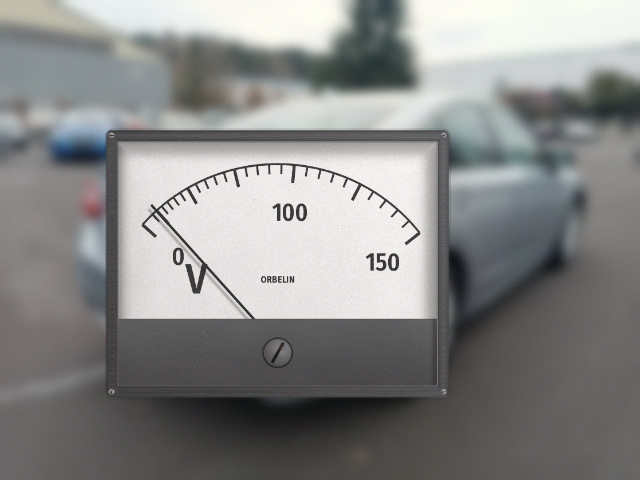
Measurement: 25,V
